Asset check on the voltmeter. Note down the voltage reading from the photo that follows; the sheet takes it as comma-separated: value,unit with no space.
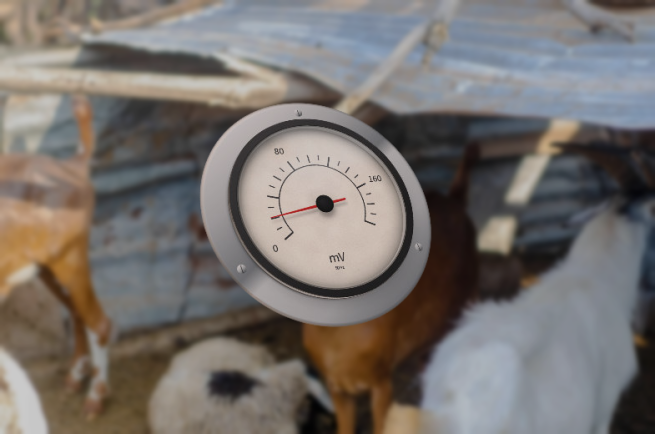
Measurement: 20,mV
